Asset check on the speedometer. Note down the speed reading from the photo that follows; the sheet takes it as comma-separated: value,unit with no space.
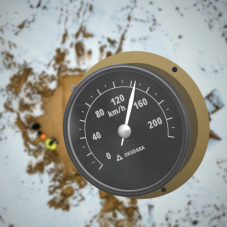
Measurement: 145,km/h
